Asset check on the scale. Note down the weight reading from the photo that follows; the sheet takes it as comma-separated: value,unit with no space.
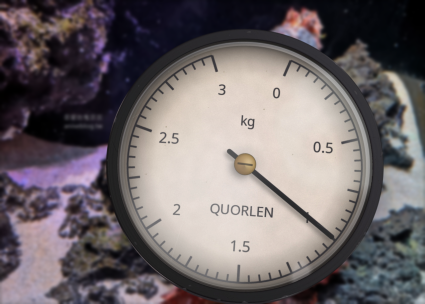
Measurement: 1,kg
